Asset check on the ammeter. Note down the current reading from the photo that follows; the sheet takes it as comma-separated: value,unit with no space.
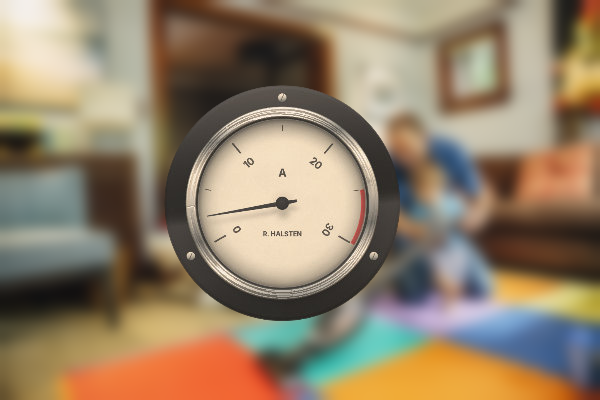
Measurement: 2.5,A
